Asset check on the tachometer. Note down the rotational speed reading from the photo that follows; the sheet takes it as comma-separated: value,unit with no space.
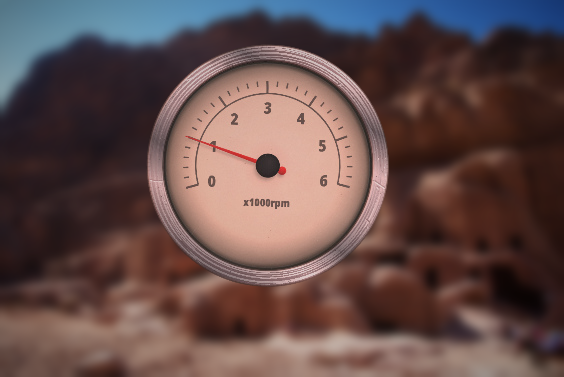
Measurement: 1000,rpm
